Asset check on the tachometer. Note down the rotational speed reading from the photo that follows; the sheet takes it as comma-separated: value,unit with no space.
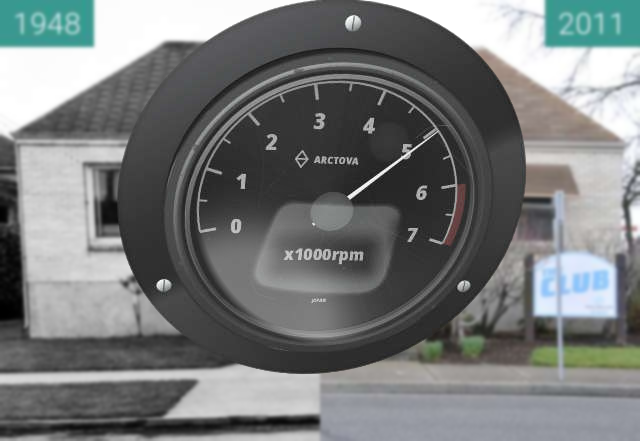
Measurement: 5000,rpm
